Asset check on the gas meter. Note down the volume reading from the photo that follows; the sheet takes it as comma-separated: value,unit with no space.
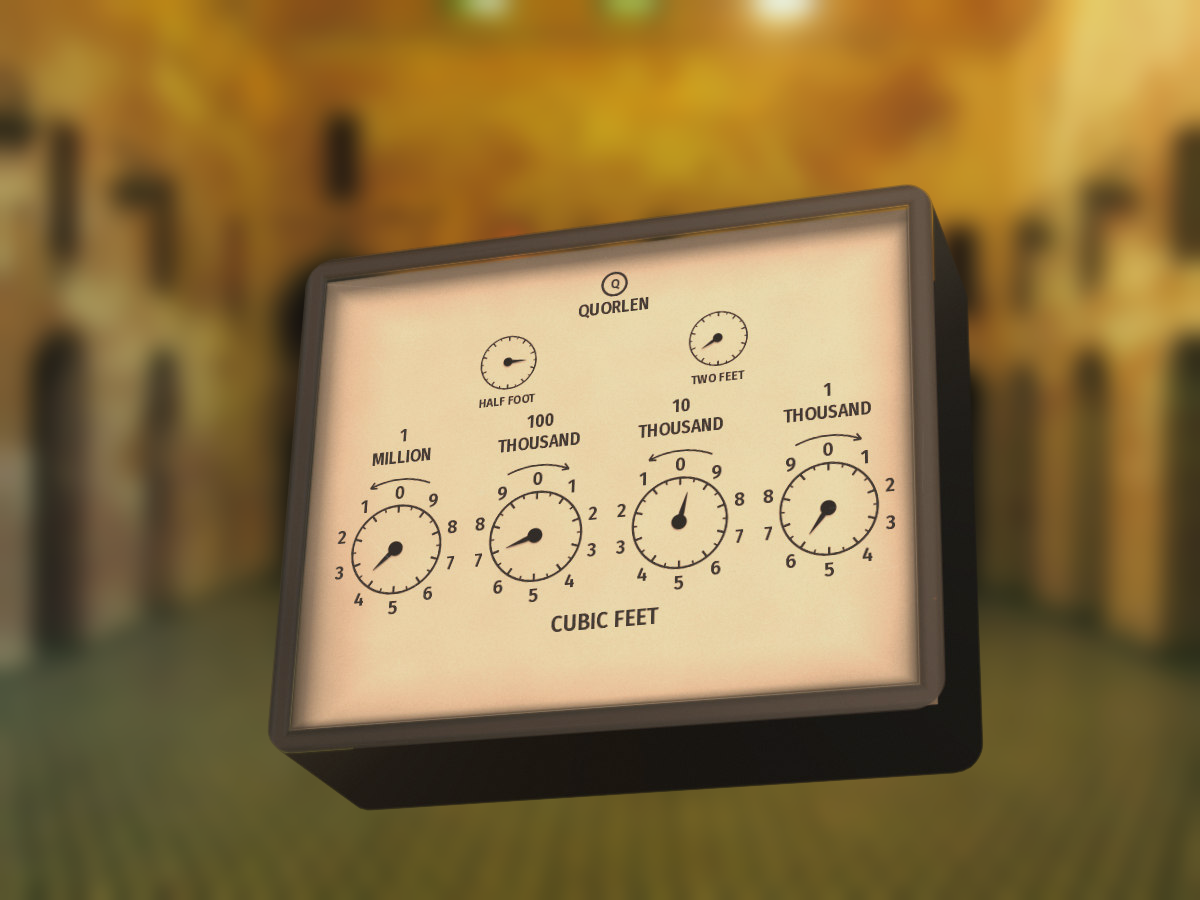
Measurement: 369600,ft³
